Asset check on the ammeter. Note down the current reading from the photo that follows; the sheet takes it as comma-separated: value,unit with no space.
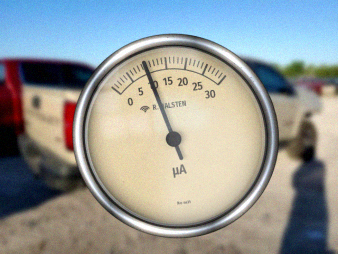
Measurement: 10,µA
